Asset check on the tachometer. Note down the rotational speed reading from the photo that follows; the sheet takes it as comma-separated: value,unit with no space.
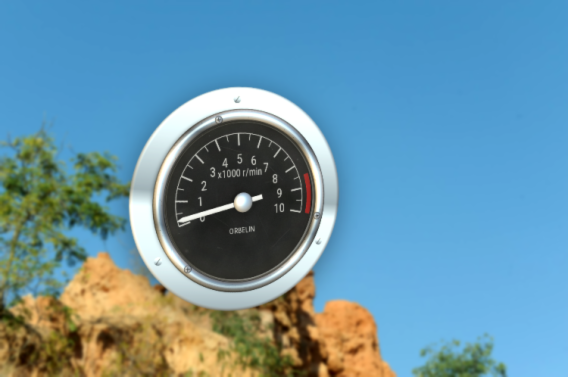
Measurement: 250,rpm
